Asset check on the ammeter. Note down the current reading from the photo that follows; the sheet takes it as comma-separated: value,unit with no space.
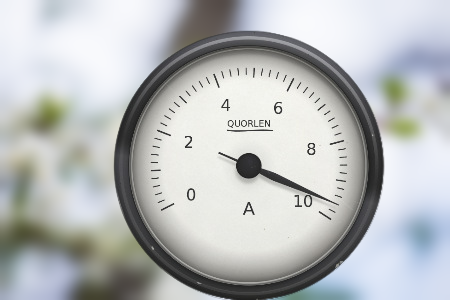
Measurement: 9.6,A
